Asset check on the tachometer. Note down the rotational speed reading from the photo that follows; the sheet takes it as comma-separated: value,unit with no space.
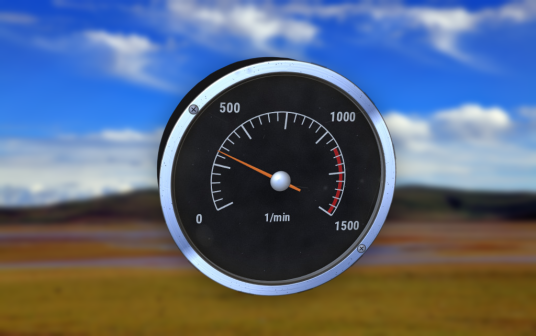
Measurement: 325,rpm
